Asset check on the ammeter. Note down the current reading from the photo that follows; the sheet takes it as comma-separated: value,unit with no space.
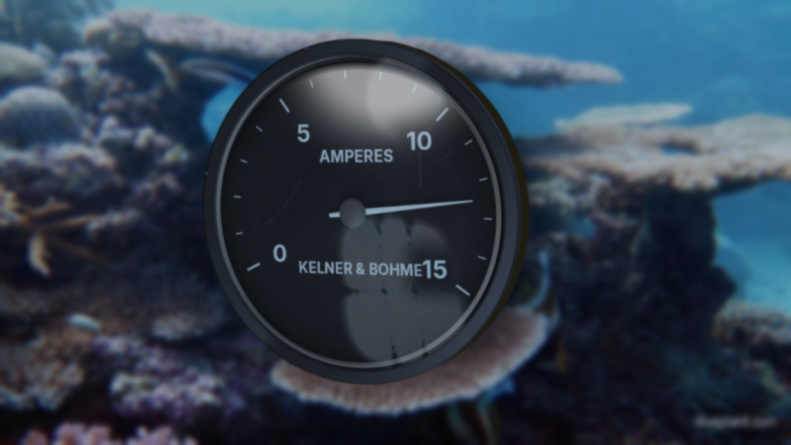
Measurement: 12.5,A
